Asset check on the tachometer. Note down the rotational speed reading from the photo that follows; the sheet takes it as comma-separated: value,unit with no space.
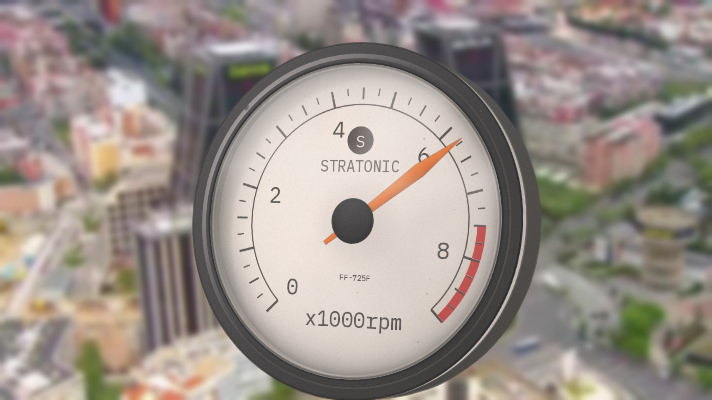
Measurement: 6250,rpm
